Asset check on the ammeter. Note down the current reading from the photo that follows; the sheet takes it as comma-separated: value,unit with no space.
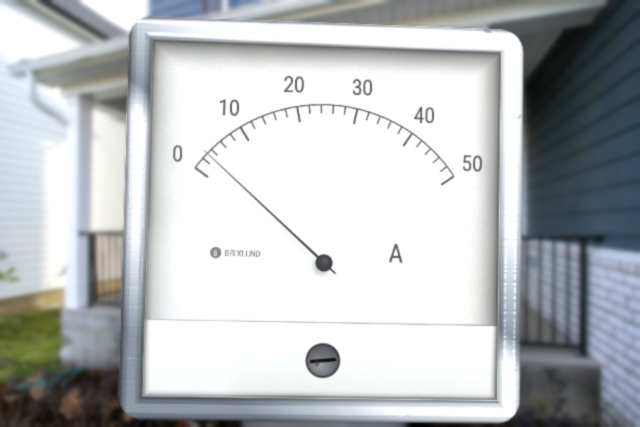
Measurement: 3,A
